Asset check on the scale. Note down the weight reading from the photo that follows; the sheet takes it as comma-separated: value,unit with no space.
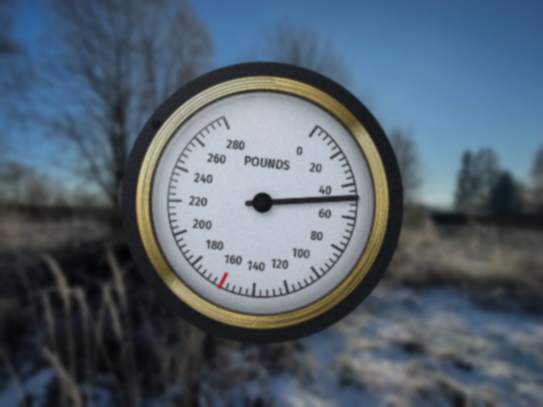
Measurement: 48,lb
